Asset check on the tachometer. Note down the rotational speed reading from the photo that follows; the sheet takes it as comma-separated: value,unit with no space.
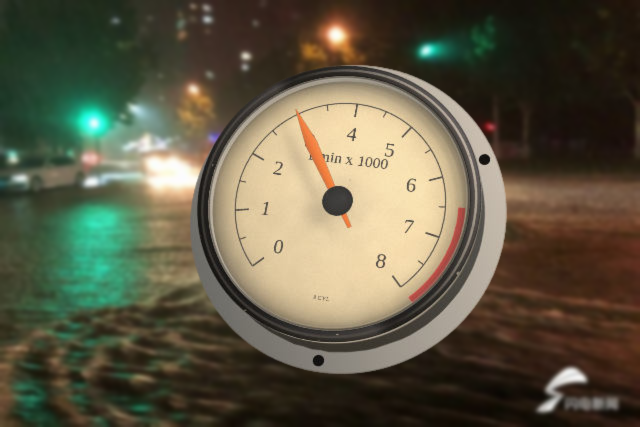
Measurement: 3000,rpm
